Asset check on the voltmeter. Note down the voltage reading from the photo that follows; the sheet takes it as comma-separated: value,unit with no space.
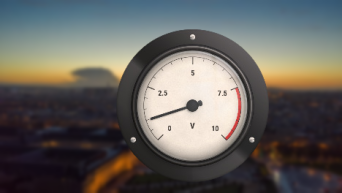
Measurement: 1,V
